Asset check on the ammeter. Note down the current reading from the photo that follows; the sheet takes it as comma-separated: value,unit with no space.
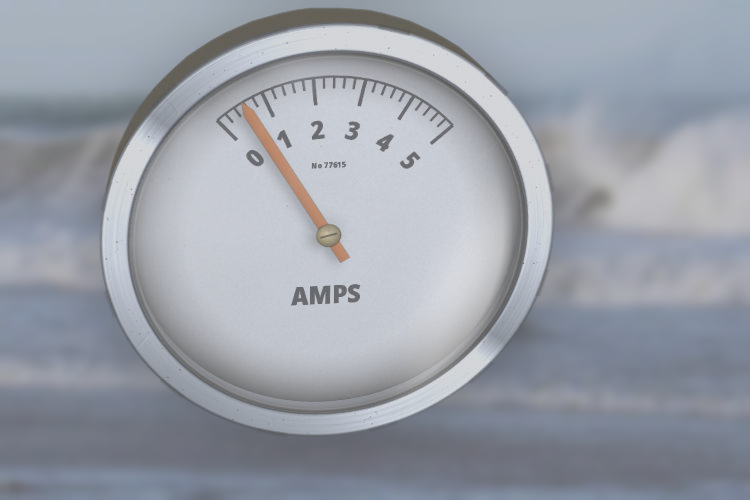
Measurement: 0.6,A
